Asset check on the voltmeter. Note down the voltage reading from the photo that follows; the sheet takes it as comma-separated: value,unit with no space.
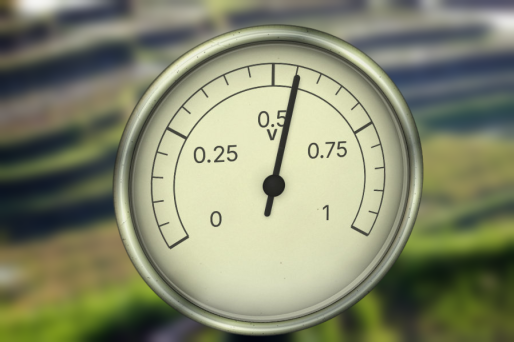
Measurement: 0.55,V
